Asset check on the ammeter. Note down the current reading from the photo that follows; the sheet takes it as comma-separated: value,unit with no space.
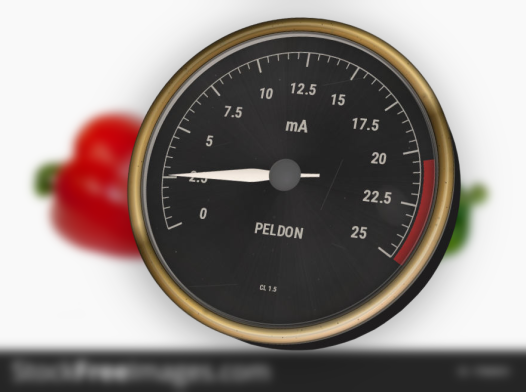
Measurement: 2.5,mA
